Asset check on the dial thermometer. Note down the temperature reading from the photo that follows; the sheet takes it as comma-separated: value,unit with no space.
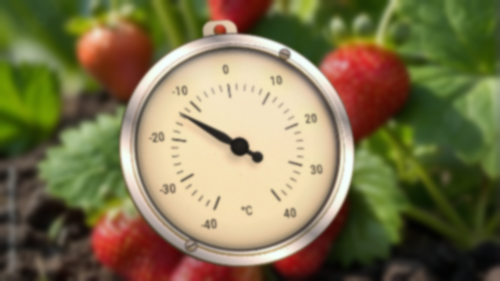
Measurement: -14,°C
